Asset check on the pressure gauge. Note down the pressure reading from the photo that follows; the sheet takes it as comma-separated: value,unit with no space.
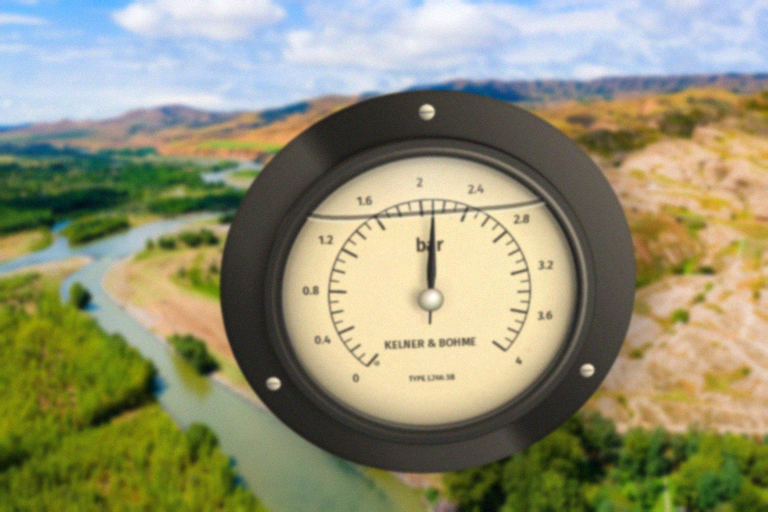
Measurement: 2.1,bar
